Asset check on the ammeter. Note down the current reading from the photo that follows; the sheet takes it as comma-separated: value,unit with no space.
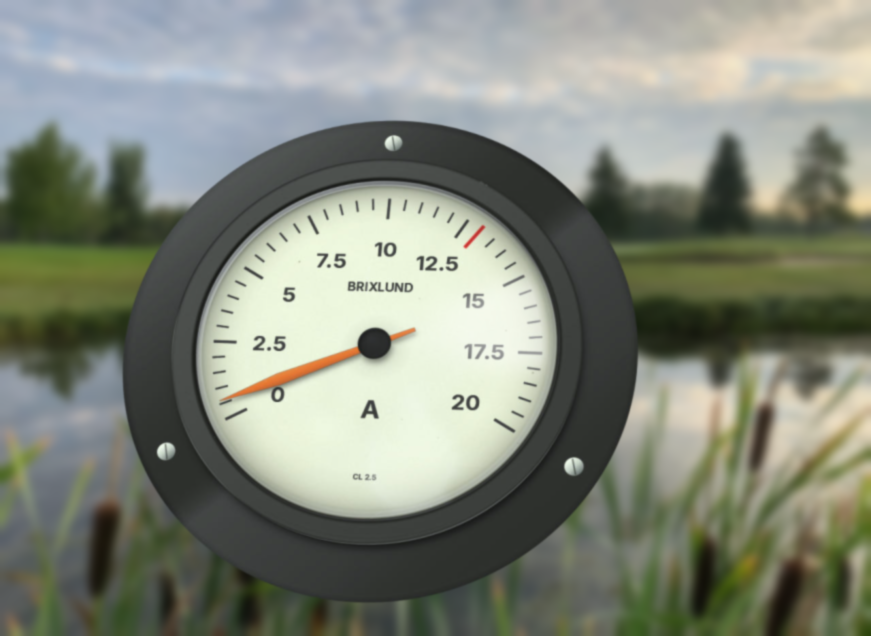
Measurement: 0.5,A
